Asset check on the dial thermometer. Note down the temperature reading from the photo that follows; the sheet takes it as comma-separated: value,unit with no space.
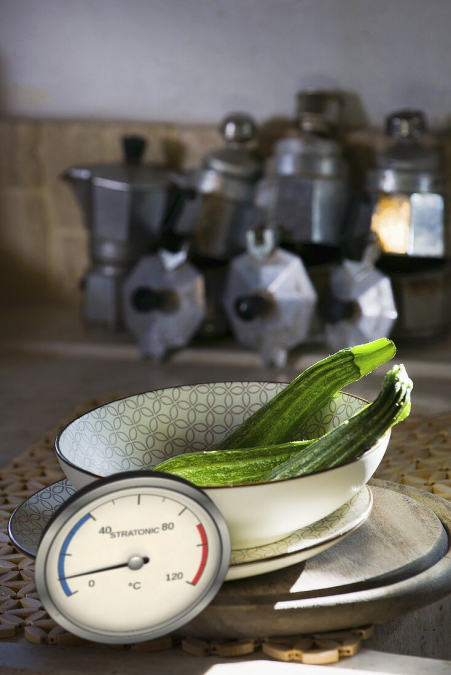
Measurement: 10,°C
